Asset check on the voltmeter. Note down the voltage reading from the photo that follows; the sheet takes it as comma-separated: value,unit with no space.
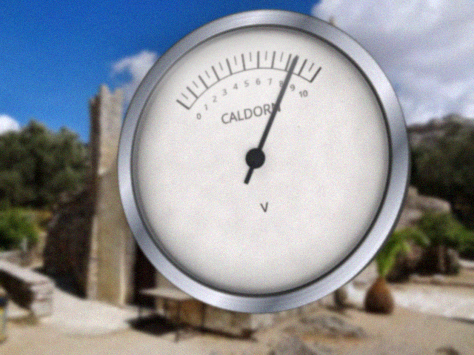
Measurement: 8.5,V
